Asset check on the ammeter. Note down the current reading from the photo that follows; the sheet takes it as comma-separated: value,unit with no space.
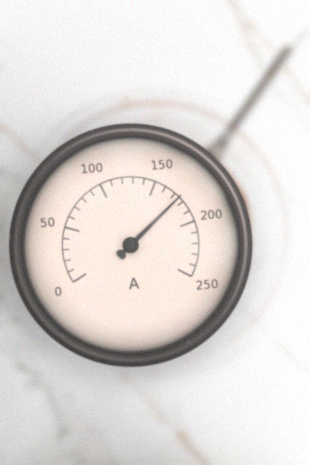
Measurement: 175,A
